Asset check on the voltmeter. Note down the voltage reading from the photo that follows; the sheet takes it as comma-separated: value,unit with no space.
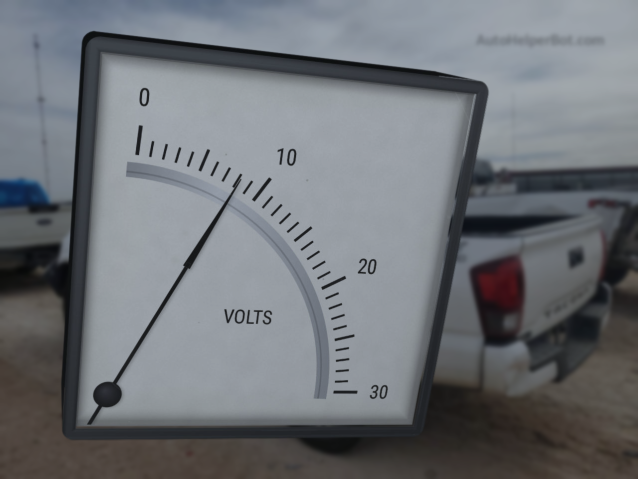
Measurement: 8,V
